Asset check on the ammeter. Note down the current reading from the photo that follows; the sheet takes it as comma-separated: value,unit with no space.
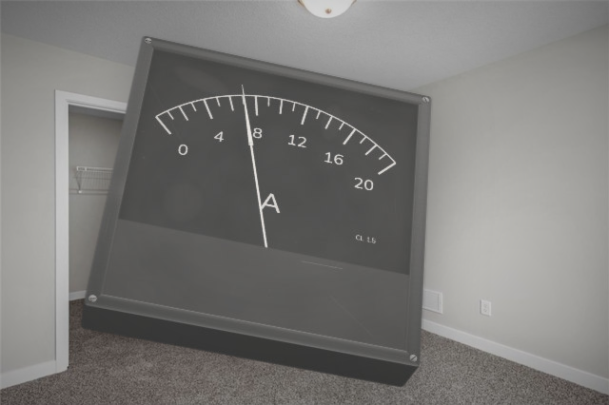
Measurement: 7,A
